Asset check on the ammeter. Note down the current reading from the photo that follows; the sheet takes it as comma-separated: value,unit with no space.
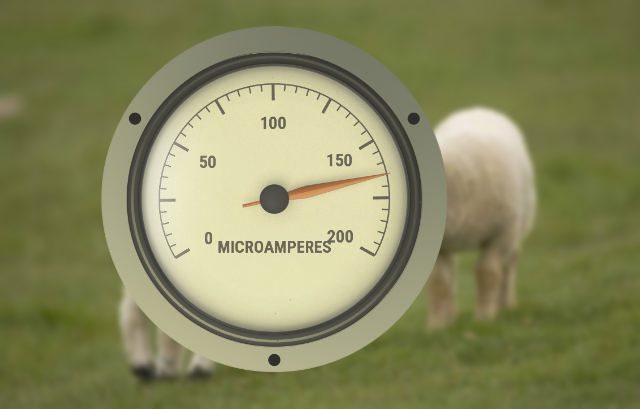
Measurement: 165,µA
